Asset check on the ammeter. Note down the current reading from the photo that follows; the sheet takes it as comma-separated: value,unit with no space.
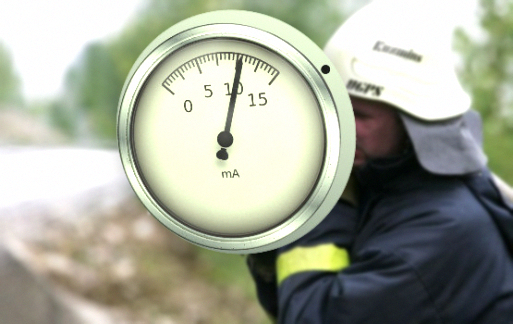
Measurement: 10.5,mA
